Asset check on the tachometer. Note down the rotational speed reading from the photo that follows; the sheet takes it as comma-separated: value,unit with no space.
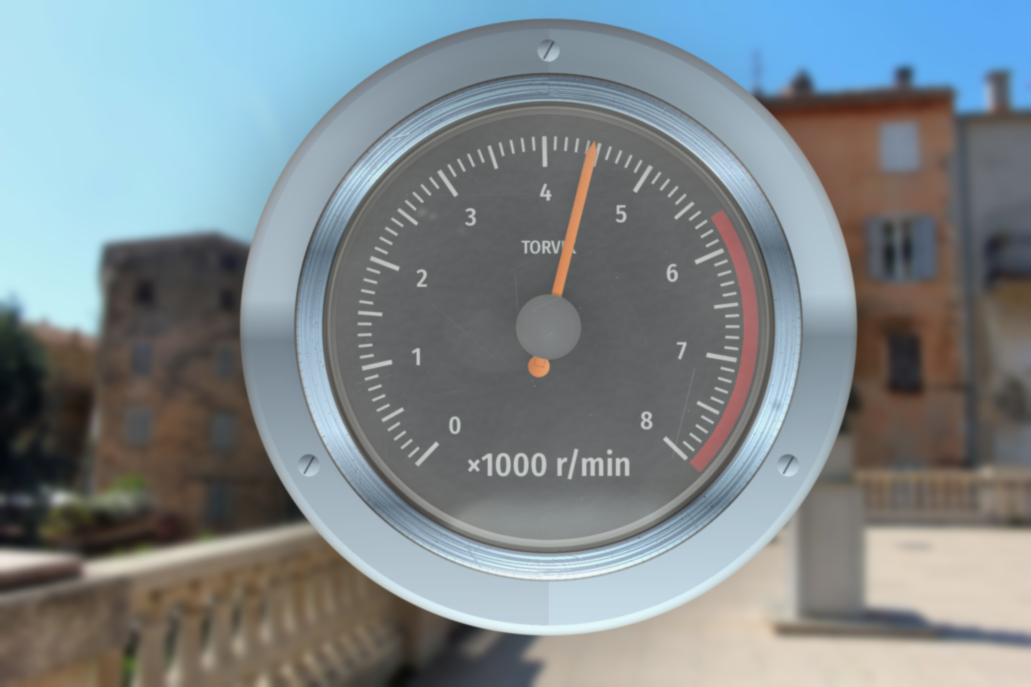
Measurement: 4450,rpm
